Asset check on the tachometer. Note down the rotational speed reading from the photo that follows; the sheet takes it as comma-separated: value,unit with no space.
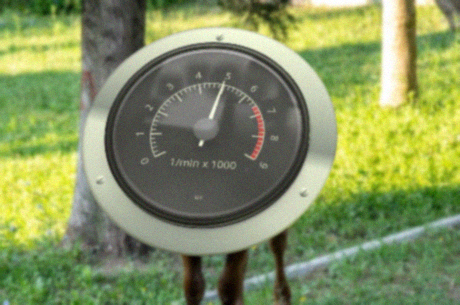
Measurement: 5000,rpm
